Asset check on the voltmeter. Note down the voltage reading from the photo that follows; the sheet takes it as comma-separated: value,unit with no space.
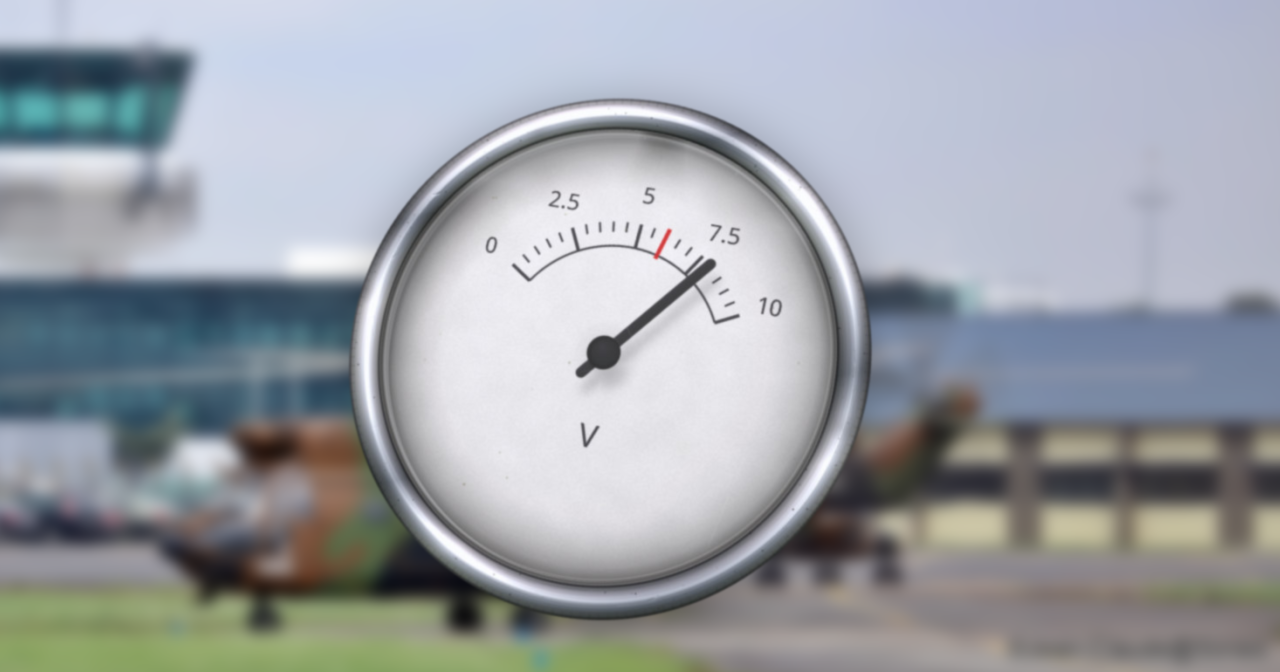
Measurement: 8,V
